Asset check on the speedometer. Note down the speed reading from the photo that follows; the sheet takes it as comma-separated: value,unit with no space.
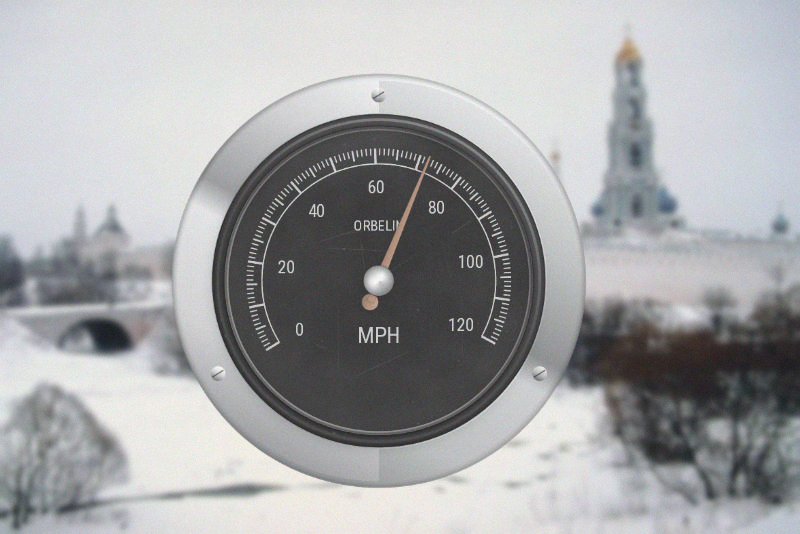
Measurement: 72,mph
